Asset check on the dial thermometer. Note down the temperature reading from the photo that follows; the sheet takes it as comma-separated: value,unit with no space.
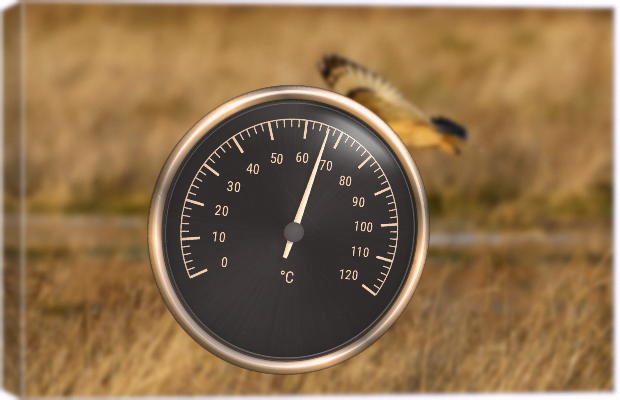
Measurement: 66,°C
